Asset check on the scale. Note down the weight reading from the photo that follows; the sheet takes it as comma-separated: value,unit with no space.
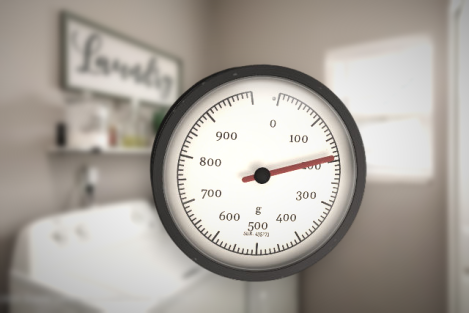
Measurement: 190,g
